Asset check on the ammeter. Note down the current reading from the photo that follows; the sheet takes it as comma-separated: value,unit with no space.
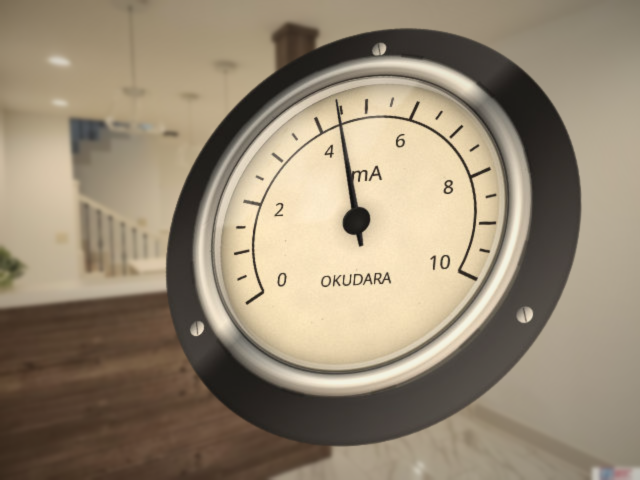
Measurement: 4.5,mA
